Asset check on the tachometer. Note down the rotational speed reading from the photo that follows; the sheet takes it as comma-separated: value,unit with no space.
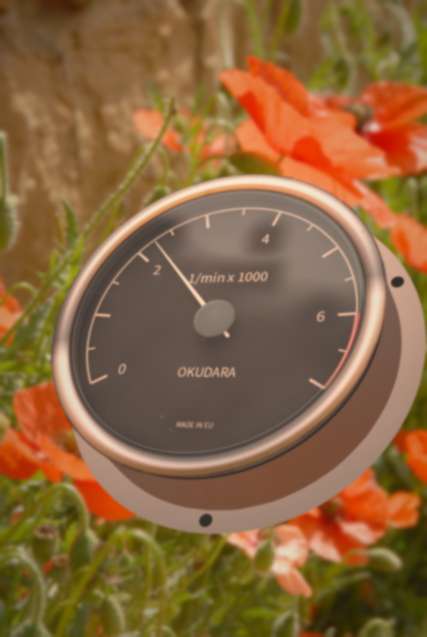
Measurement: 2250,rpm
